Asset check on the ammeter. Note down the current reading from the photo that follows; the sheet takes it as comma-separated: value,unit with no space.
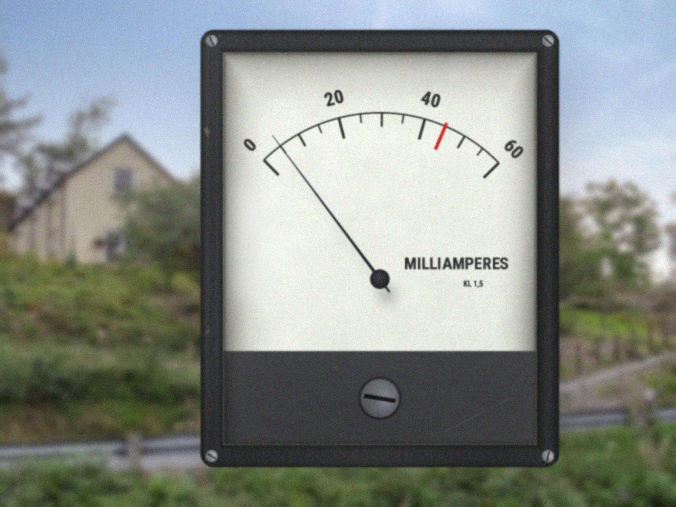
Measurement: 5,mA
